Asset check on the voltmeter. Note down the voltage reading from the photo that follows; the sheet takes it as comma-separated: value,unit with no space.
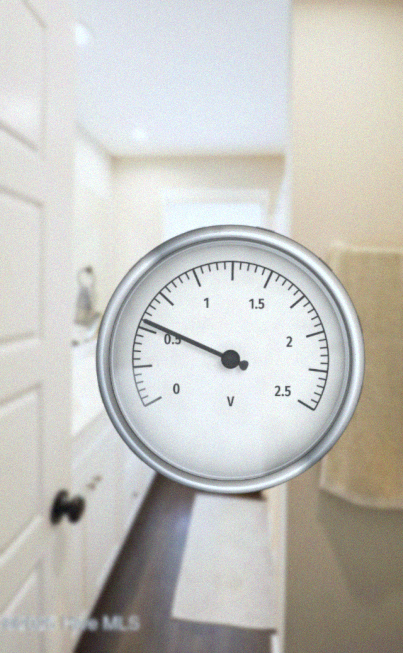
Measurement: 0.55,V
